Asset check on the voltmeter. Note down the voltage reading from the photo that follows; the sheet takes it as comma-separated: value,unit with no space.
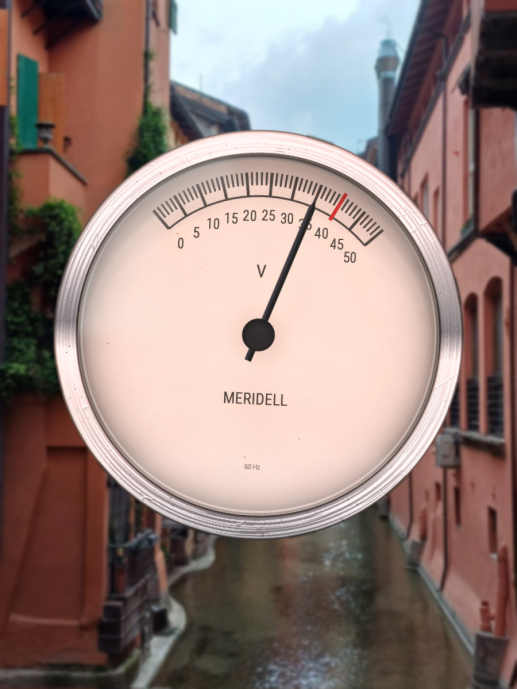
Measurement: 35,V
